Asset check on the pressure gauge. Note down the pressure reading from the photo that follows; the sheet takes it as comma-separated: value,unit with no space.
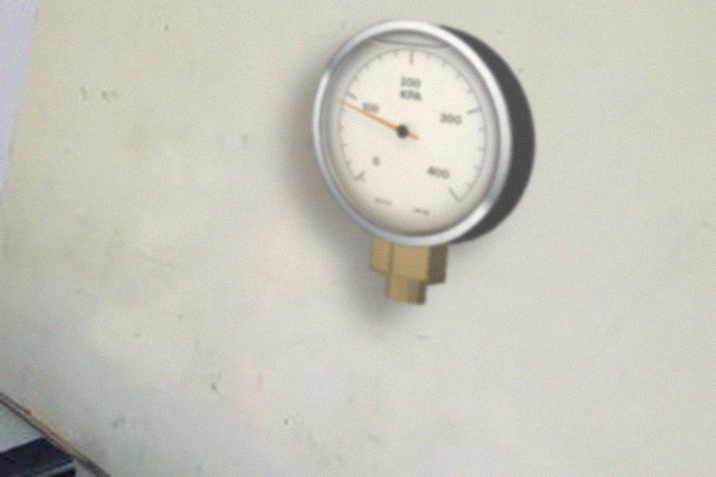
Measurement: 90,kPa
